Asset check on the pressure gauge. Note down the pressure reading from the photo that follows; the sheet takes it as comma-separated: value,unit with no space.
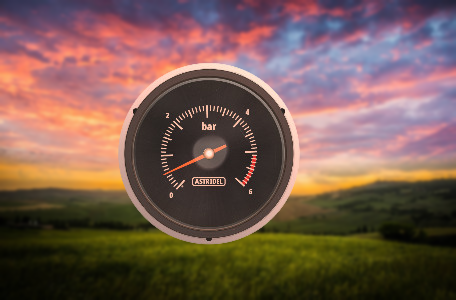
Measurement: 0.5,bar
